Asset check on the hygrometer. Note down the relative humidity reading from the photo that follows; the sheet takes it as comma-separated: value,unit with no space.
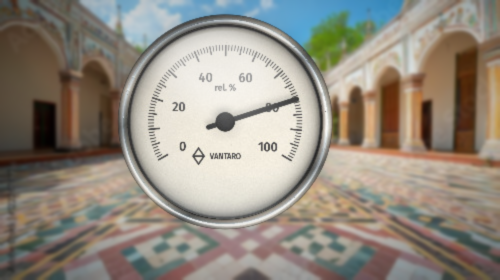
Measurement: 80,%
